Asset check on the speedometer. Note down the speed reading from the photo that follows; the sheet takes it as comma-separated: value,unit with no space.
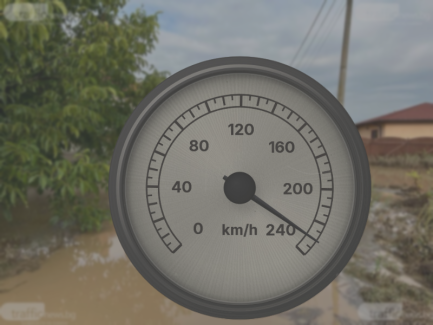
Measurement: 230,km/h
